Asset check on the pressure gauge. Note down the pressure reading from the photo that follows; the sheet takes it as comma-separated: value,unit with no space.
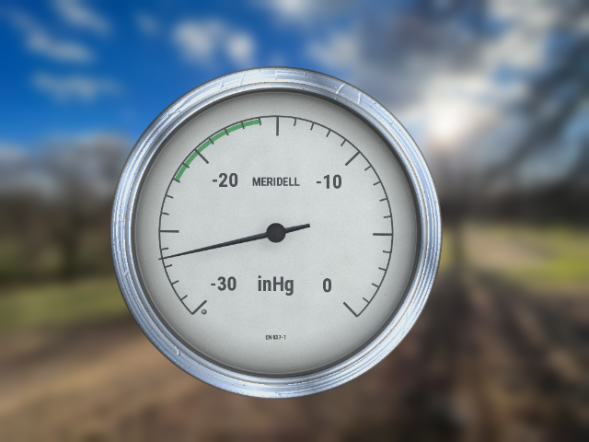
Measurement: -26.5,inHg
